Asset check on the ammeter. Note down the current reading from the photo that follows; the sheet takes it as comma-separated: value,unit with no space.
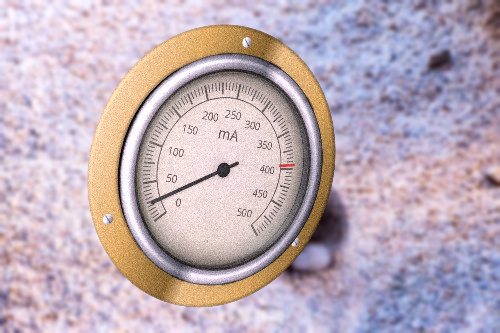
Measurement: 25,mA
